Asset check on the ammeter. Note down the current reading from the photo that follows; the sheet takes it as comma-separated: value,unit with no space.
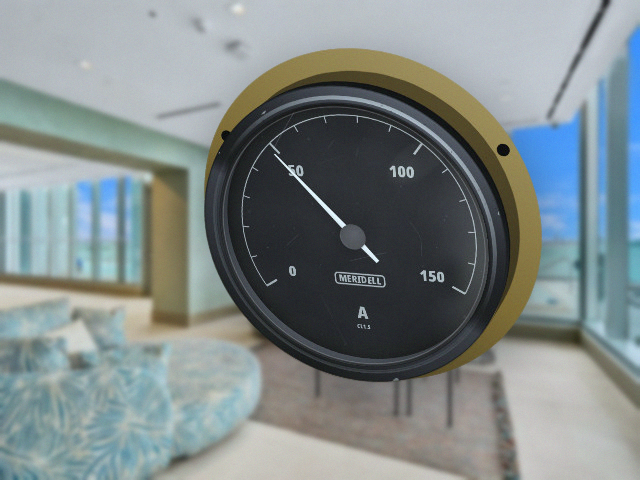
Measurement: 50,A
